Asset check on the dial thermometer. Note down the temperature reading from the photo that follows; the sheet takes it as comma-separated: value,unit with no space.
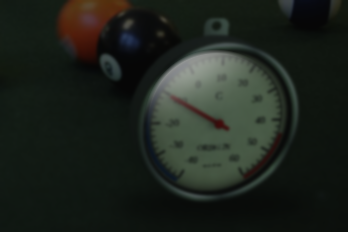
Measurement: -10,°C
